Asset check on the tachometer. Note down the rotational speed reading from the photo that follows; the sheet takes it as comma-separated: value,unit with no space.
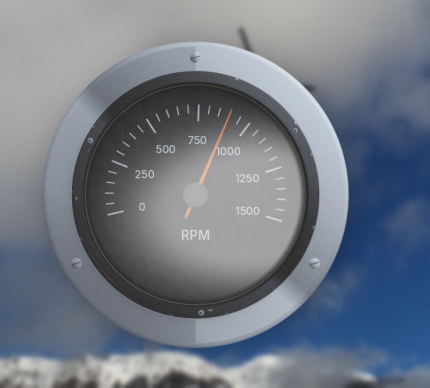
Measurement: 900,rpm
